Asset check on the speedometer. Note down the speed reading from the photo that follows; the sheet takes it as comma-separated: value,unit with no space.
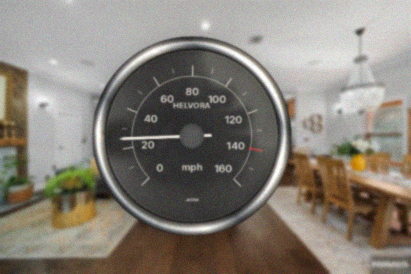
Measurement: 25,mph
